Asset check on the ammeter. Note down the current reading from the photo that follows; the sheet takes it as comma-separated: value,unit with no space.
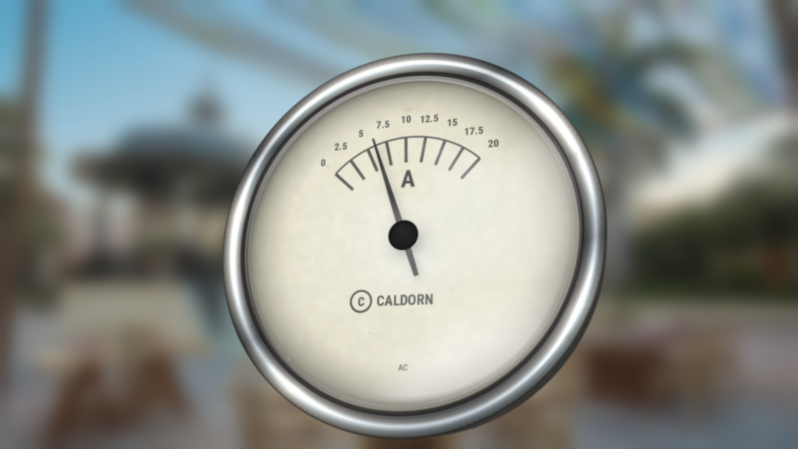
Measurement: 6.25,A
